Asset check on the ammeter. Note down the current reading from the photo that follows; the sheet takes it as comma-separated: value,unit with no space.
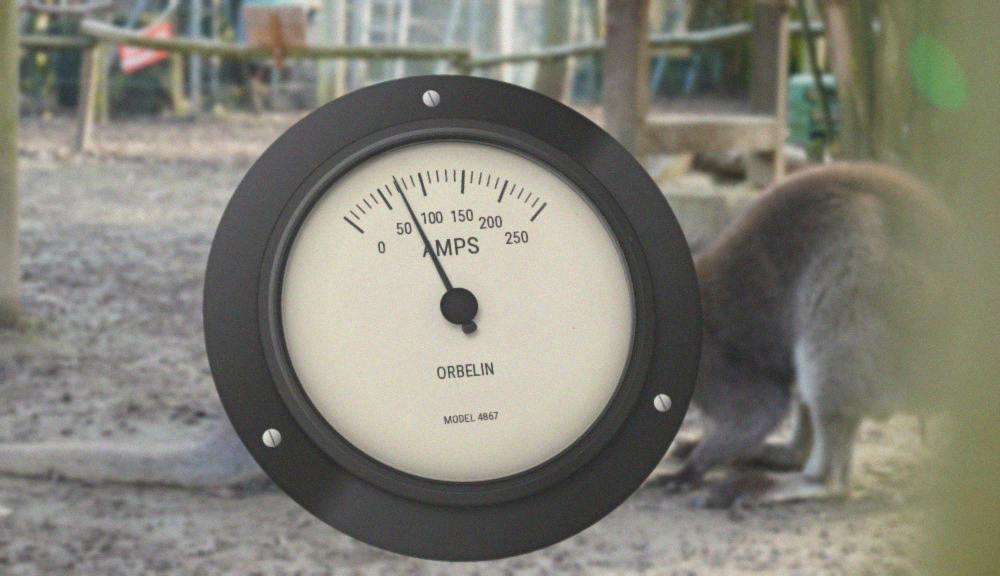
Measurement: 70,A
